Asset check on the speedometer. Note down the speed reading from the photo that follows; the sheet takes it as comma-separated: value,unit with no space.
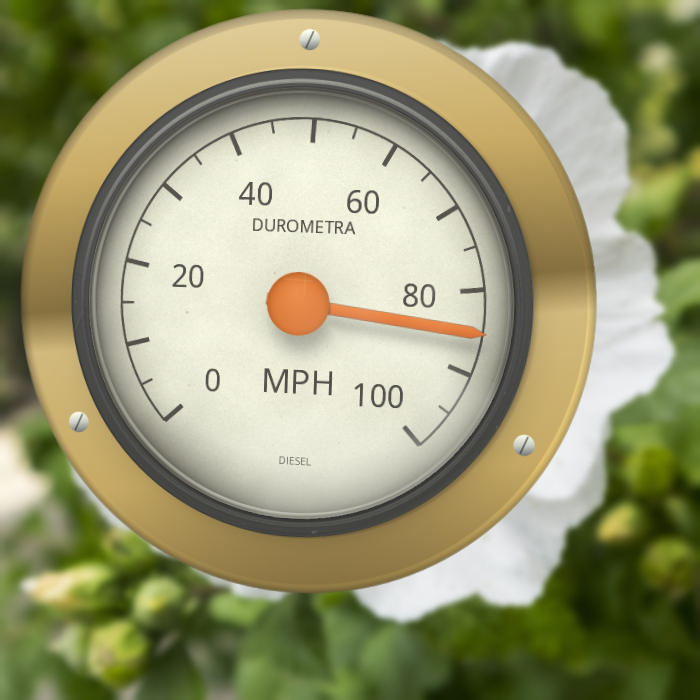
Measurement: 85,mph
